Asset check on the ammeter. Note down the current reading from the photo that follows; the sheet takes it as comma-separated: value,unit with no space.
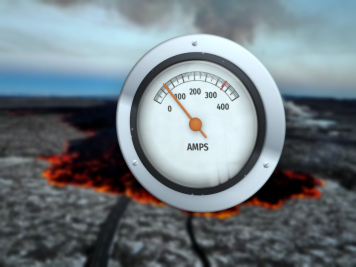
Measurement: 75,A
